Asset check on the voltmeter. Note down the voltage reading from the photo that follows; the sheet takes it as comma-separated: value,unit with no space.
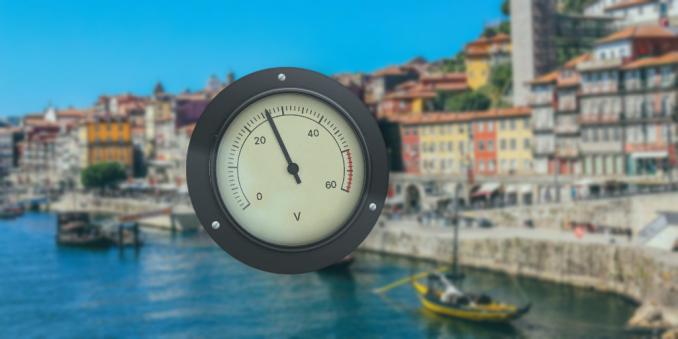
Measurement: 26,V
